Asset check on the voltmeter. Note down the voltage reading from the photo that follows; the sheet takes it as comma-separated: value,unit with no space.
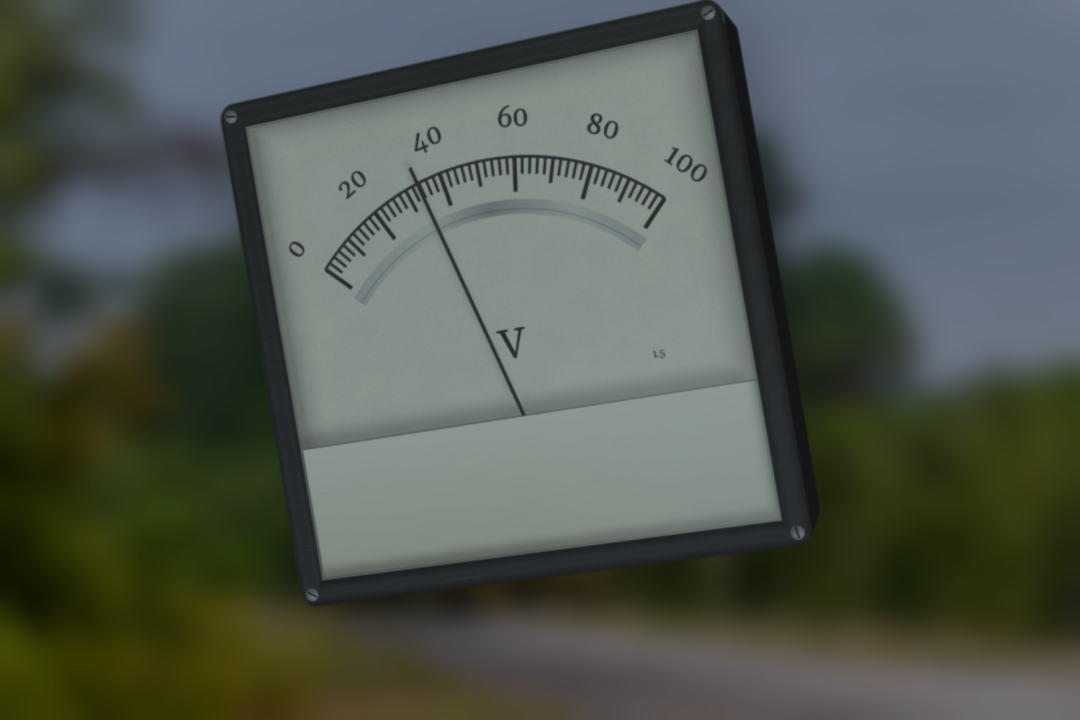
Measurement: 34,V
